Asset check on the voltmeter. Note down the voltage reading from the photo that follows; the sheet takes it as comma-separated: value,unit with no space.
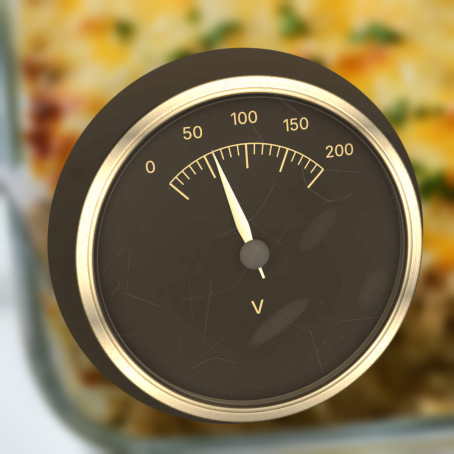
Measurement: 60,V
